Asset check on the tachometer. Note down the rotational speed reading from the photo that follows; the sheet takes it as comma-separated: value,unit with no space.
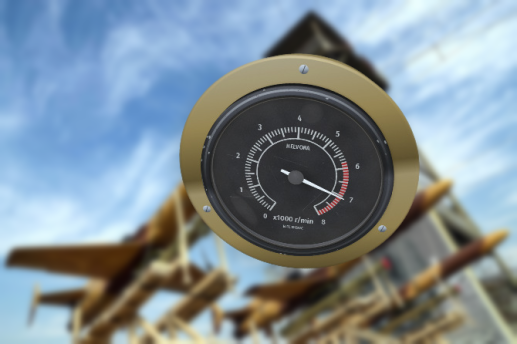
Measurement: 7000,rpm
